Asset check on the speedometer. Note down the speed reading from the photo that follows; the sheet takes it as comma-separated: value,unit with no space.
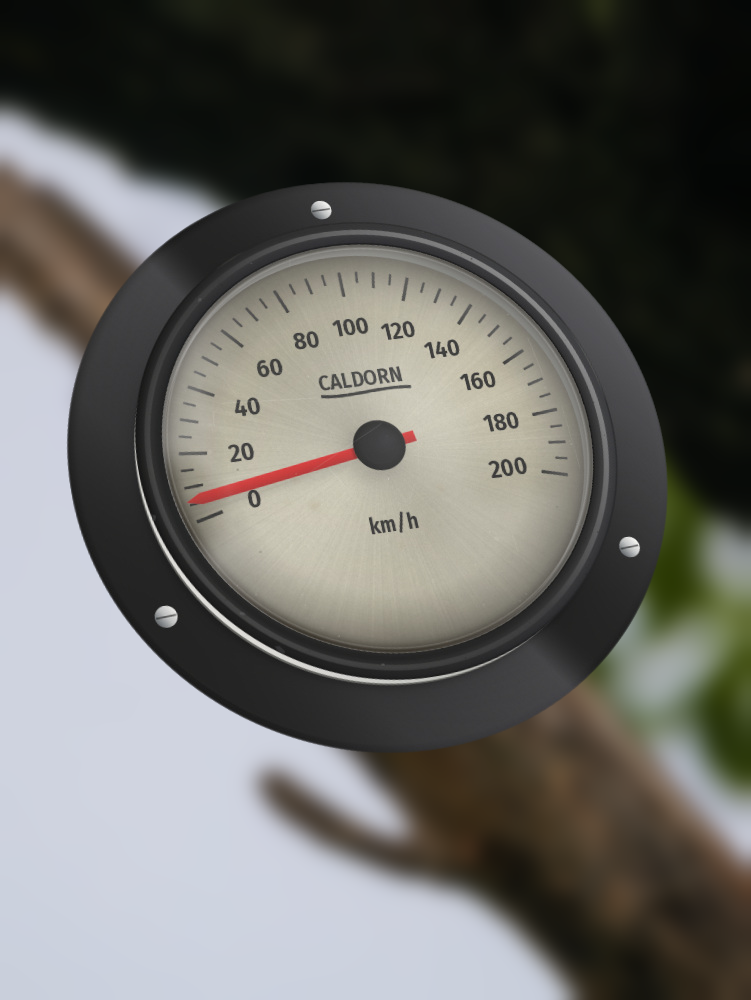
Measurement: 5,km/h
